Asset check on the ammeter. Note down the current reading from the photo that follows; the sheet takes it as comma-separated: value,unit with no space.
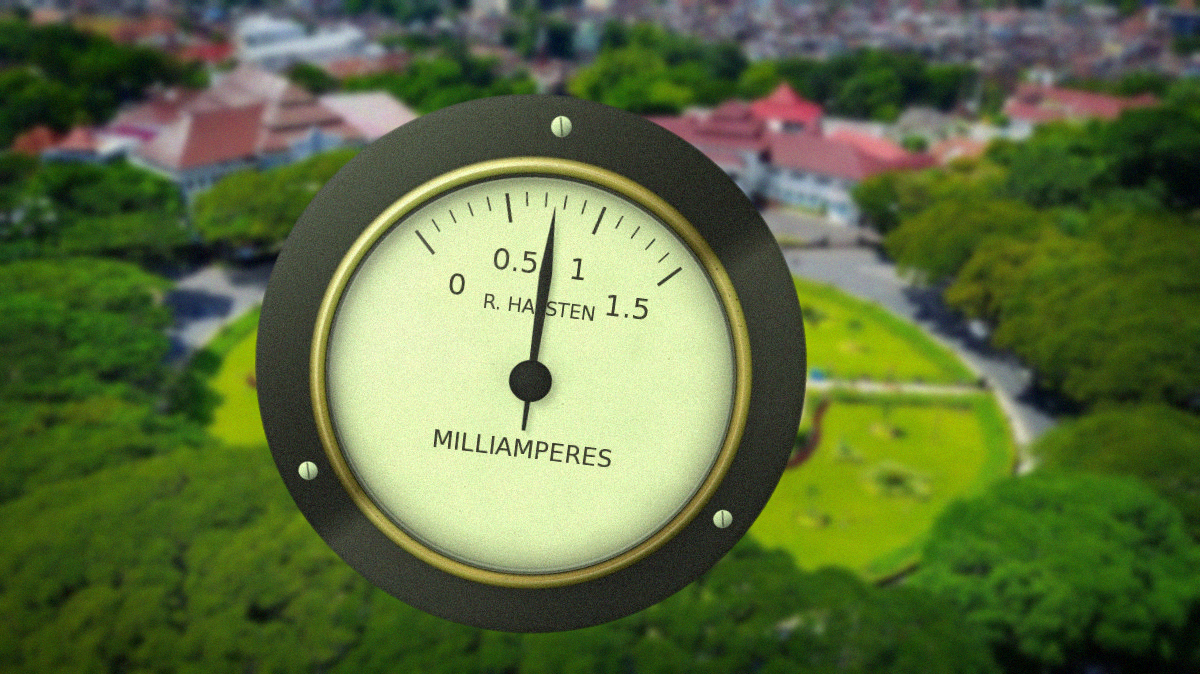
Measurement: 0.75,mA
